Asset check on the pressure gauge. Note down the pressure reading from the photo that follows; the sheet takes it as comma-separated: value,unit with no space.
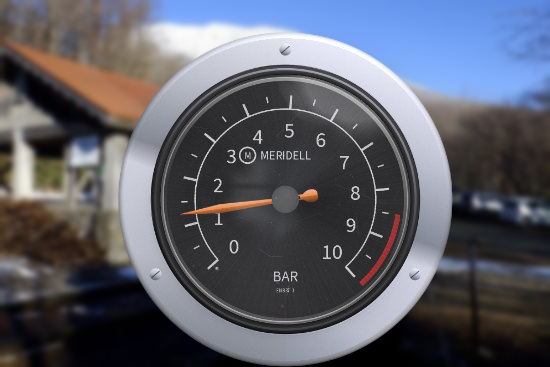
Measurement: 1.25,bar
